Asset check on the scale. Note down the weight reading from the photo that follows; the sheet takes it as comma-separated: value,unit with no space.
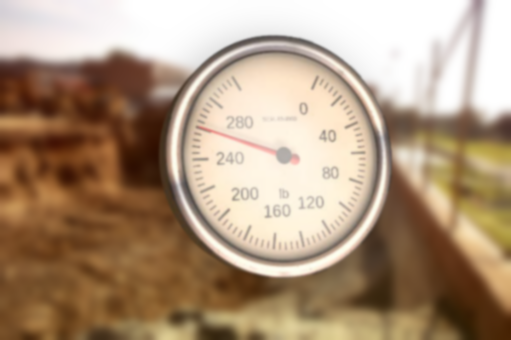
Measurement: 260,lb
